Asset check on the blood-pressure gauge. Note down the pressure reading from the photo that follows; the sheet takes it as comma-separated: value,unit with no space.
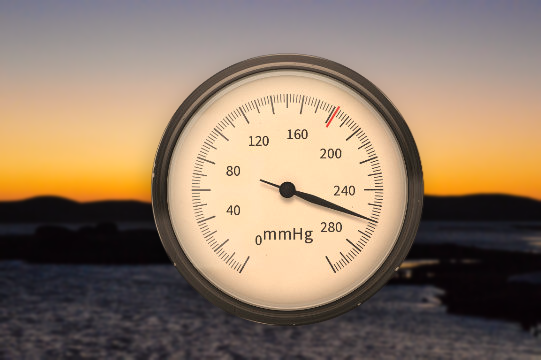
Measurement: 260,mmHg
